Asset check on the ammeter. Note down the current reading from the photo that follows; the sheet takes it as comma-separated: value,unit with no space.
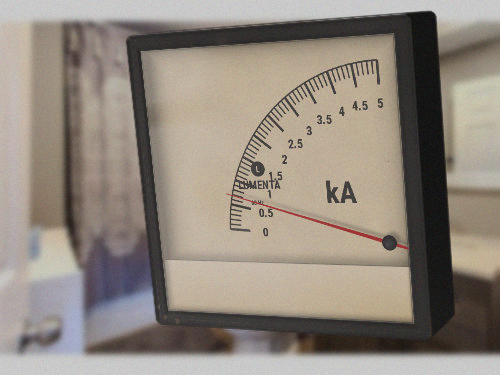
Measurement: 0.7,kA
